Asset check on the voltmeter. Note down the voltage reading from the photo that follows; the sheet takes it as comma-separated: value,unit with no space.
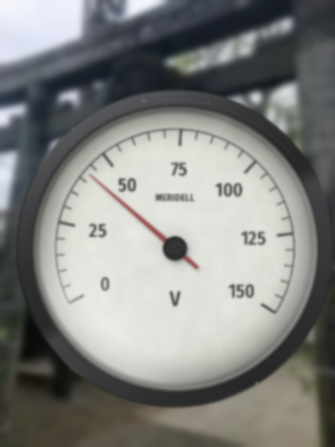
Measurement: 42.5,V
